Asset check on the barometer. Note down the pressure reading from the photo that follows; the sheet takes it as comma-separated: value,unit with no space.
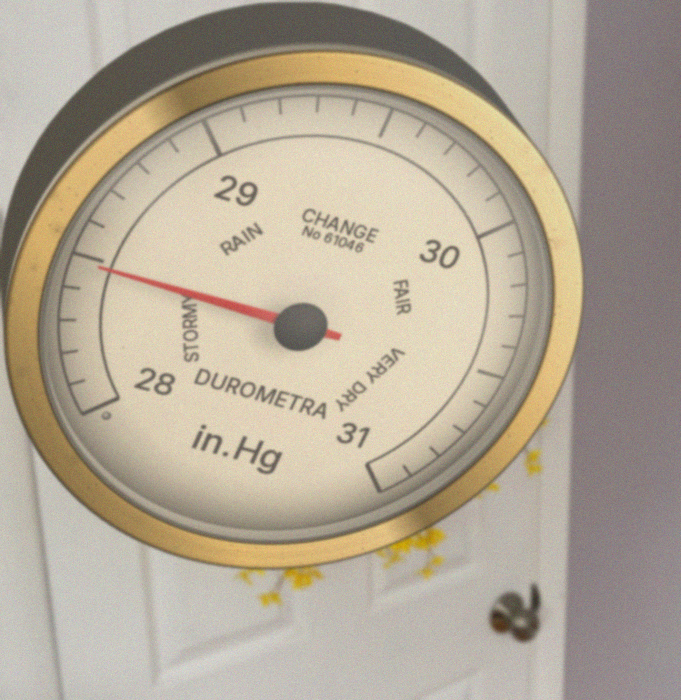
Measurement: 28.5,inHg
